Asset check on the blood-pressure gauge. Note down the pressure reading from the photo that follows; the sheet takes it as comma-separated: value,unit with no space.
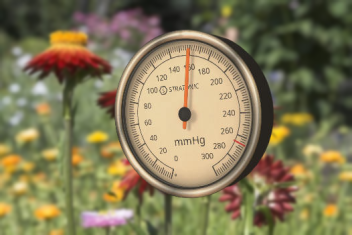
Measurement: 160,mmHg
